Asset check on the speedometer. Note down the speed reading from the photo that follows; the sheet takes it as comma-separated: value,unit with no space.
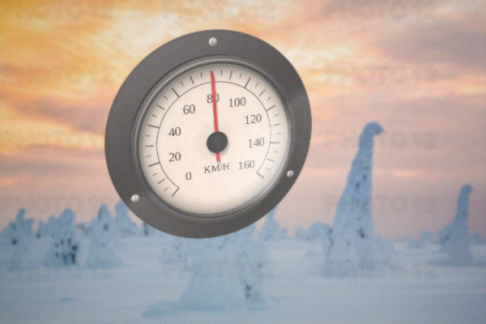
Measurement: 80,km/h
